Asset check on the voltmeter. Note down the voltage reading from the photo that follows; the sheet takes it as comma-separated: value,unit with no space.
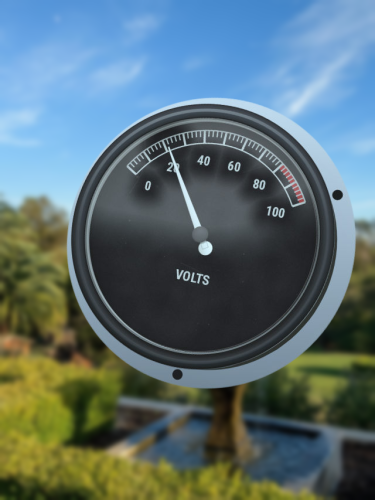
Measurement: 22,V
